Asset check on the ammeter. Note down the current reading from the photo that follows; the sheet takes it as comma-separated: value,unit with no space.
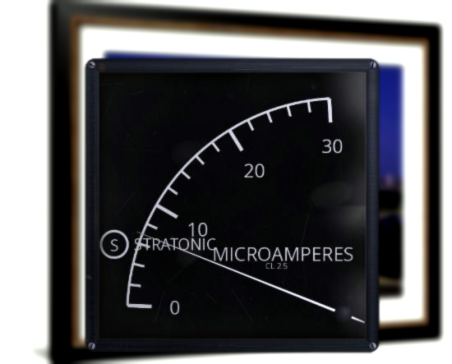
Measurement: 7,µA
